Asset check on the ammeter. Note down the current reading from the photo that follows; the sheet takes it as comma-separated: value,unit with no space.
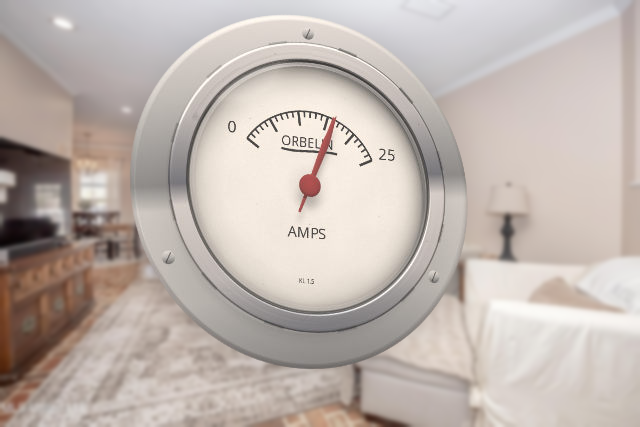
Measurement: 16,A
